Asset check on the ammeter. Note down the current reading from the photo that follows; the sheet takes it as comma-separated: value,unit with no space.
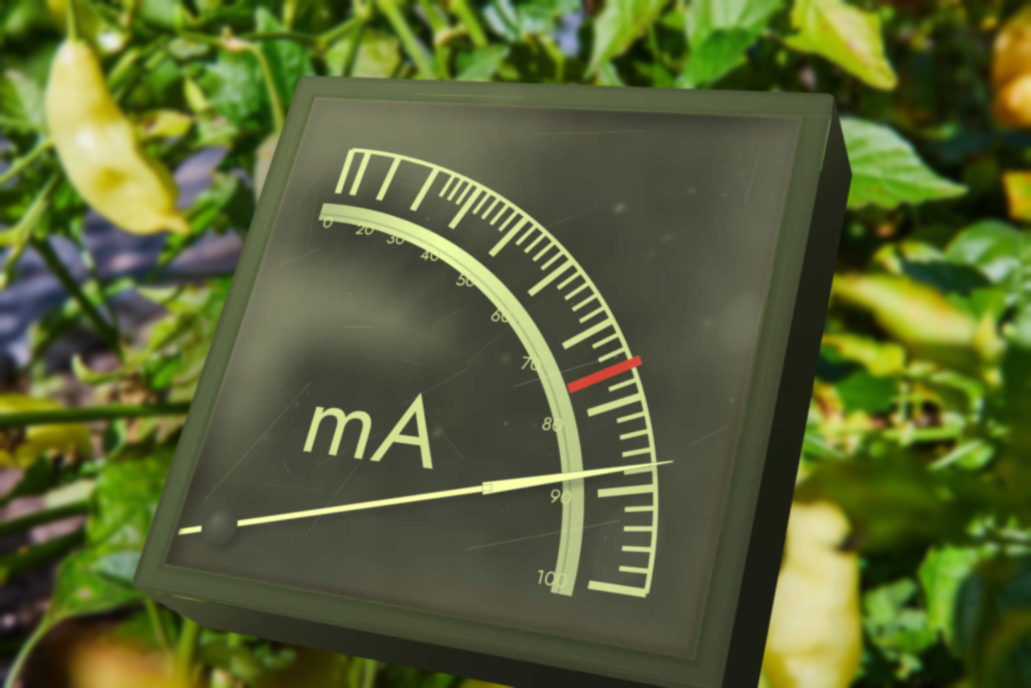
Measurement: 88,mA
